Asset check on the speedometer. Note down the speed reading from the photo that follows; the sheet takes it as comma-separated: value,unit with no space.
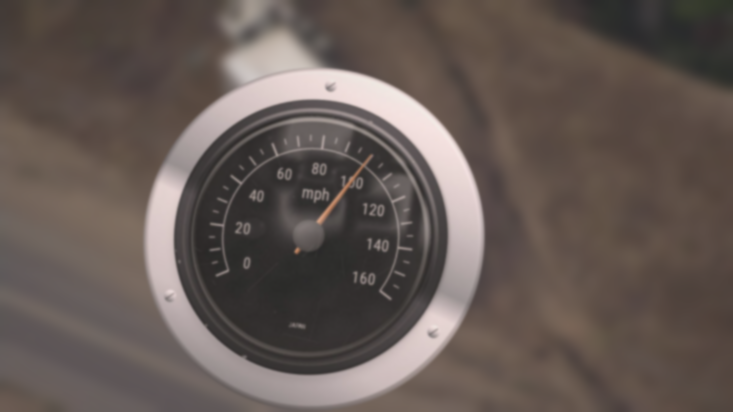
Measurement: 100,mph
